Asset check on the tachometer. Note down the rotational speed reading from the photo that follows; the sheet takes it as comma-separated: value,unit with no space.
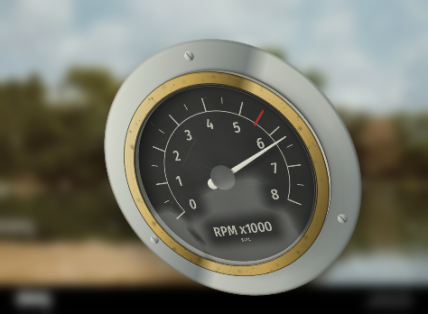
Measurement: 6250,rpm
